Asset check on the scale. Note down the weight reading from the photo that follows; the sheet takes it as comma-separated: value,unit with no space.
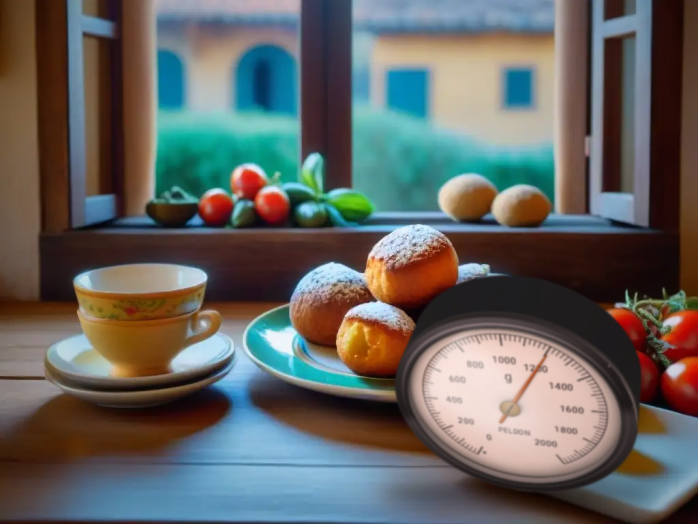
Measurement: 1200,g
